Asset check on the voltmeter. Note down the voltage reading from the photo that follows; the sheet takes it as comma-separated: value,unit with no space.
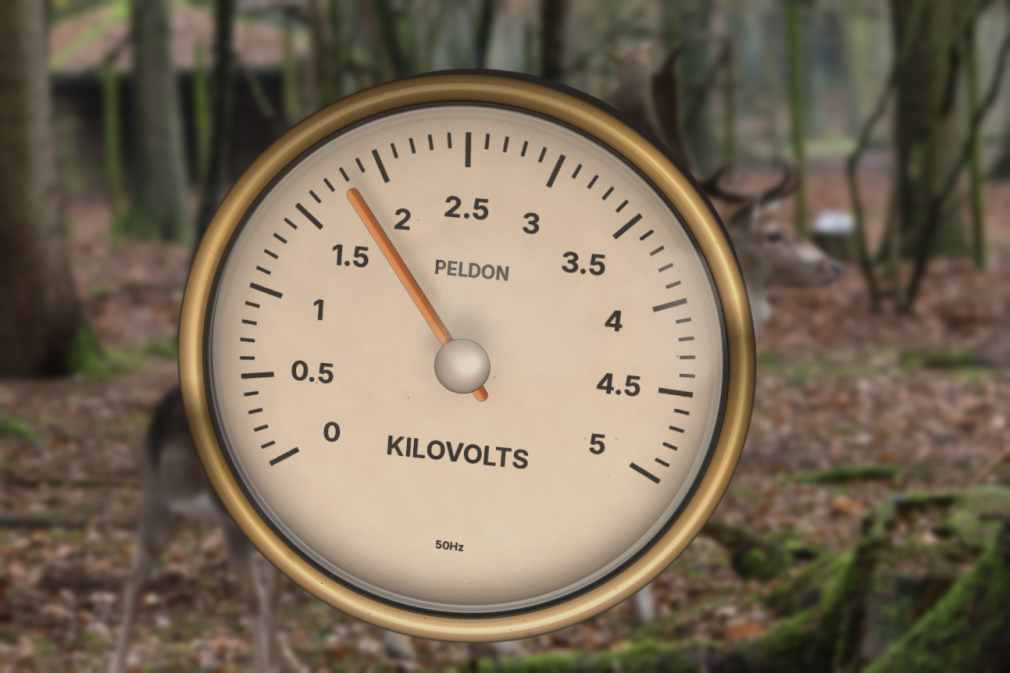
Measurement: 1.8,kV
